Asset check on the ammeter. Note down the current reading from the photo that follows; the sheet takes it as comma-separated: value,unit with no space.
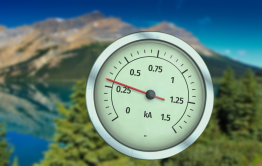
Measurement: 0.3,kA
